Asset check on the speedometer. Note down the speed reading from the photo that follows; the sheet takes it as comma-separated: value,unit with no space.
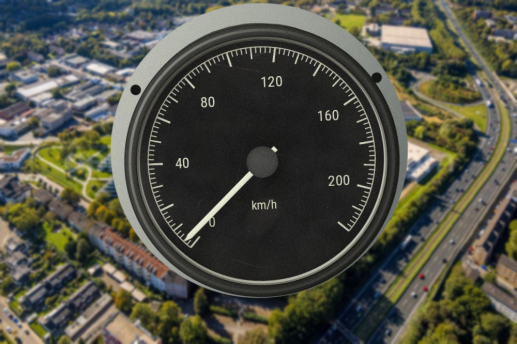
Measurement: 4,km/h
